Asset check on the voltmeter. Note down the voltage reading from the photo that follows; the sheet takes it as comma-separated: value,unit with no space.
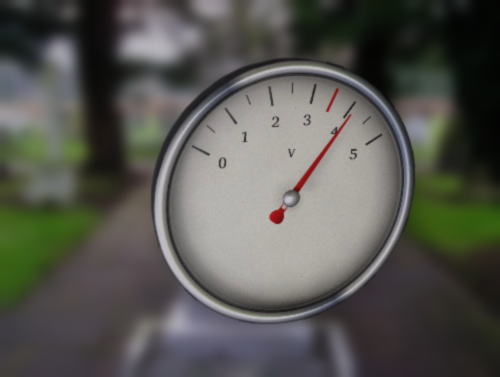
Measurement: 4,V
